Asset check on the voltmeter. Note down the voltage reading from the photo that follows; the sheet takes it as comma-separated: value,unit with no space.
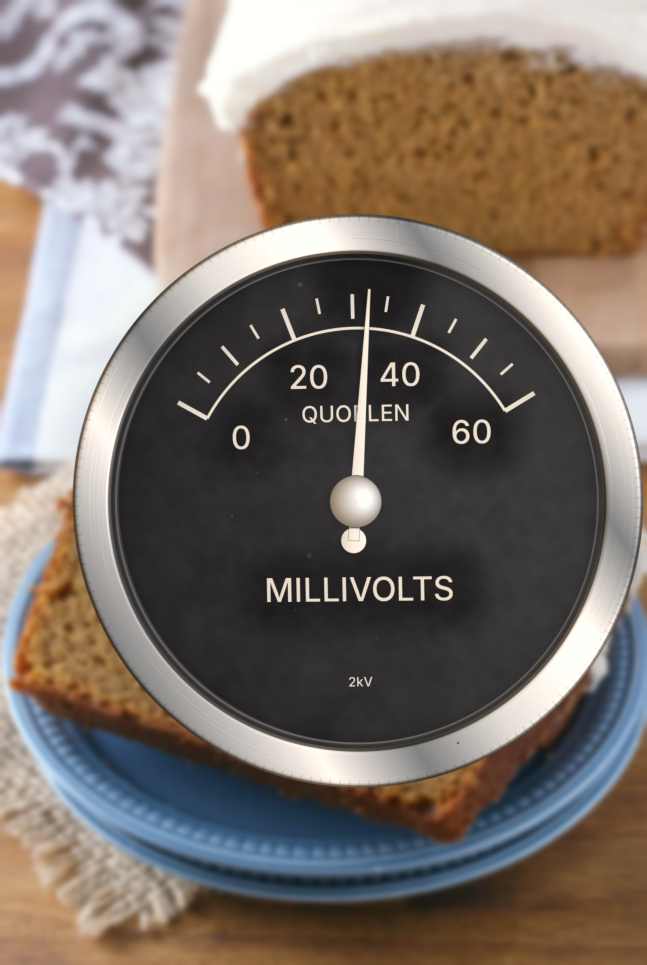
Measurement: 32.5,mV
